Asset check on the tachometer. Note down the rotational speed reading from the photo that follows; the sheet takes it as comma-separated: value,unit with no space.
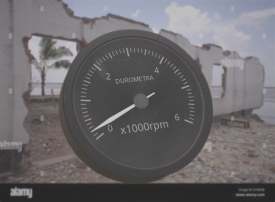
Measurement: 200,rpm
